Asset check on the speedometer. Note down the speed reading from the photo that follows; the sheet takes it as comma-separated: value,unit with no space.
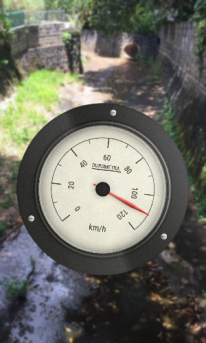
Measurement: 110,km/h
